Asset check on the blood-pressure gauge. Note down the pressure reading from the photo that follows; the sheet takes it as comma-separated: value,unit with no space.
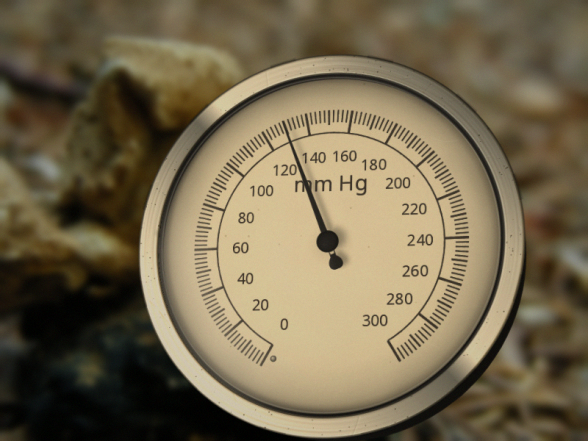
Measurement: 130,mmHg
